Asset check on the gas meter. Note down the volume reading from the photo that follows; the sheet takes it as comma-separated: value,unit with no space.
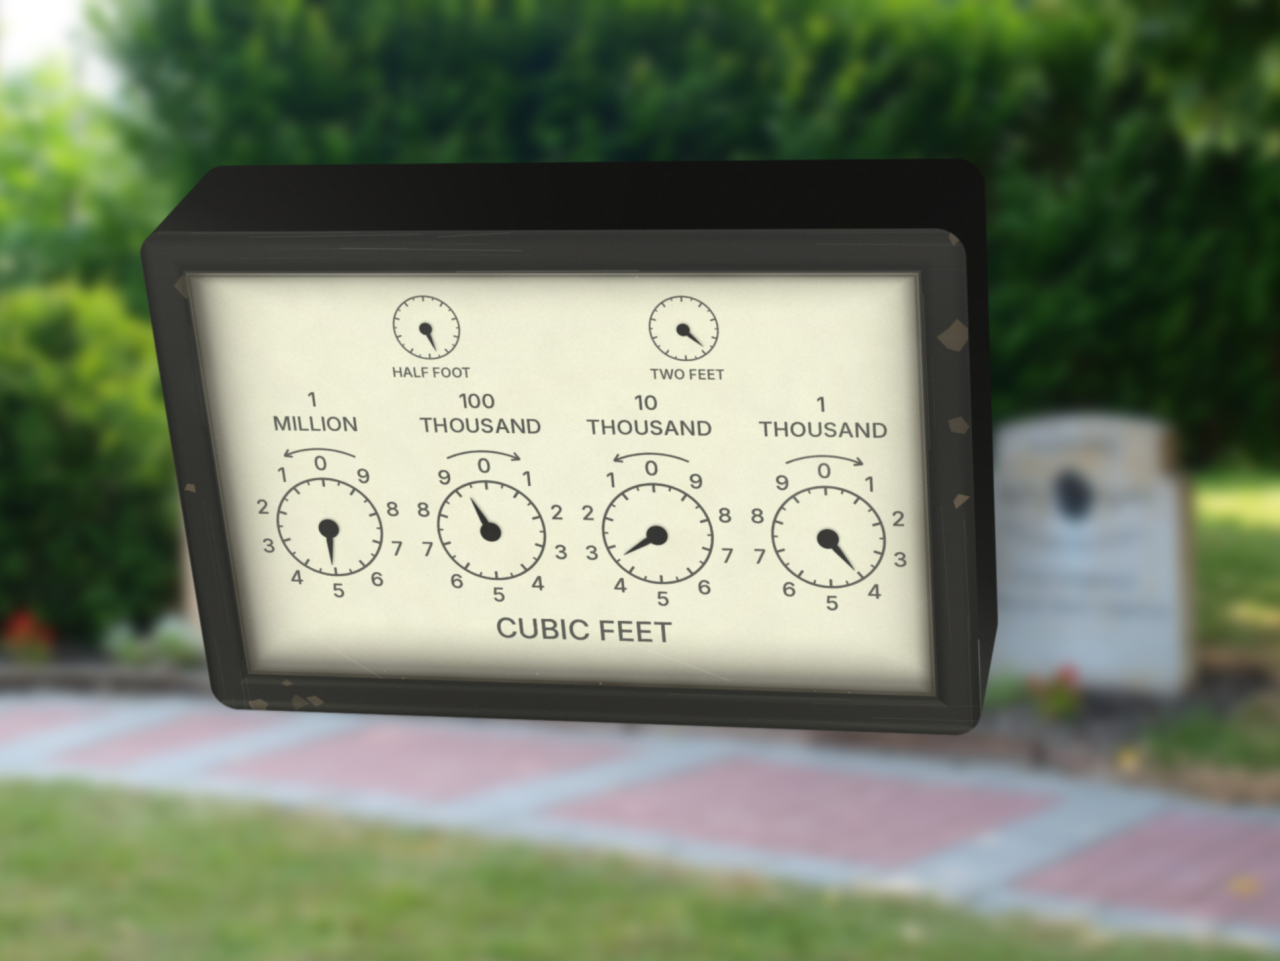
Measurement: 493400,ft³
